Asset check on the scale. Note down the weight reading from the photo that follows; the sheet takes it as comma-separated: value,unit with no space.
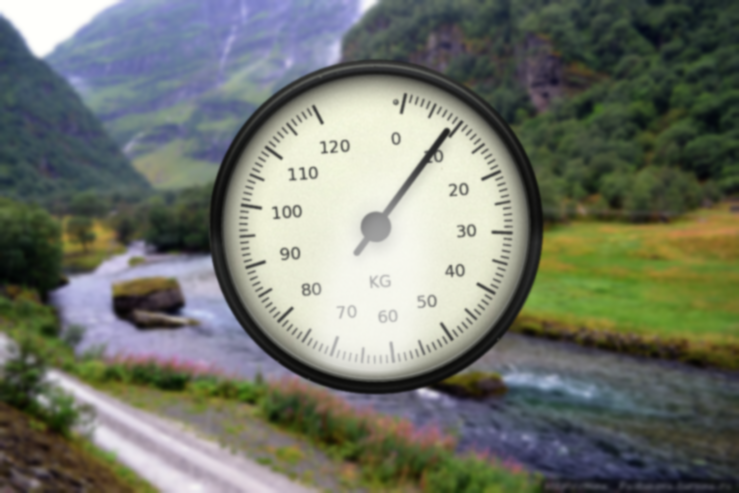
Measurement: 9,kg
